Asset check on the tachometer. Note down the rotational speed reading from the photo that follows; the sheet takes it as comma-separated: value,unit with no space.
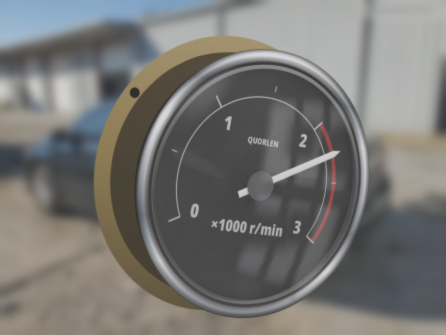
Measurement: 2250,rpm
